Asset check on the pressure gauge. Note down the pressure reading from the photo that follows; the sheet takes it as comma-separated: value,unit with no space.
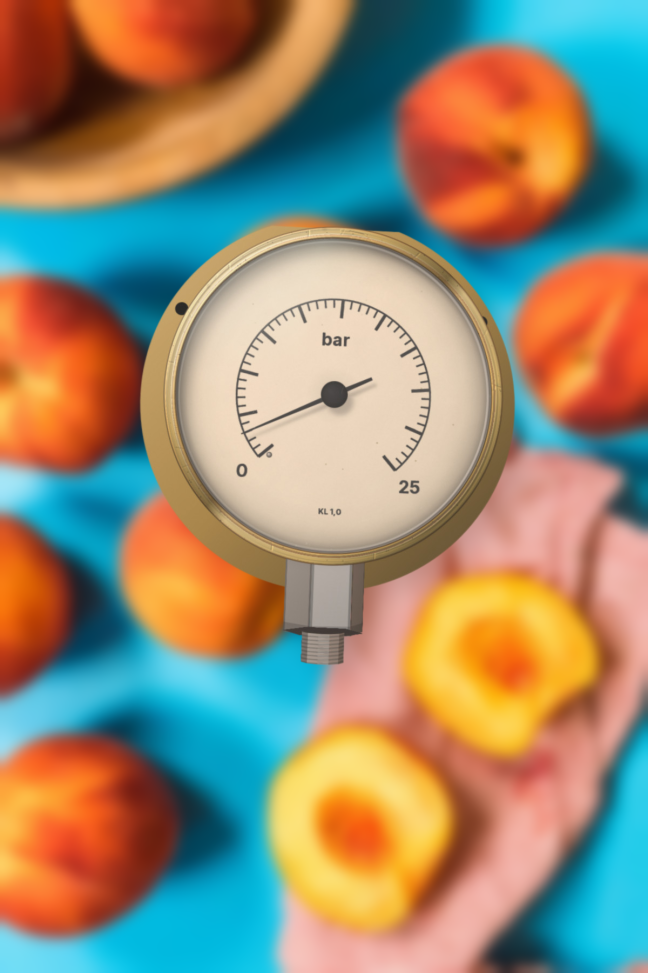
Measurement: 1.5,bar
